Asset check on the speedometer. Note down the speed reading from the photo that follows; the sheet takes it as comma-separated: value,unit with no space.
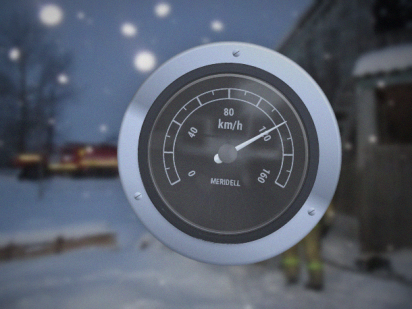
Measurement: 120,km/h
